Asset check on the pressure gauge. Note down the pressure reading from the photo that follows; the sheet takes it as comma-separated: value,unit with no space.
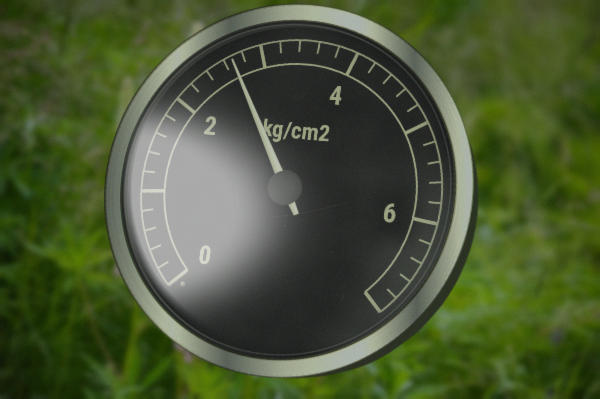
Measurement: 2.7,kg/cm²
